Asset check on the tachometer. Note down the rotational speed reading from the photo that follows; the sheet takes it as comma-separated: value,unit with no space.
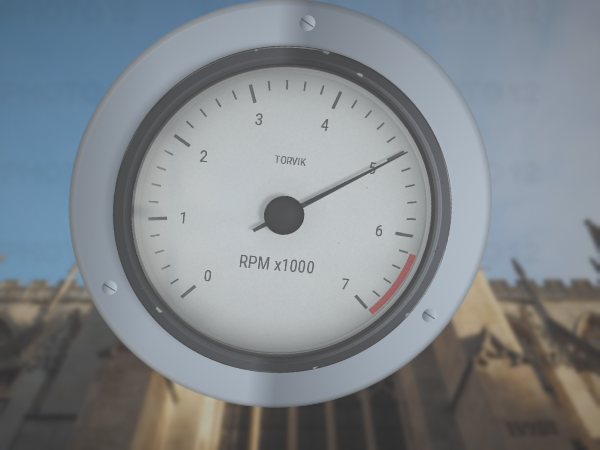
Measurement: 5000,rpm
